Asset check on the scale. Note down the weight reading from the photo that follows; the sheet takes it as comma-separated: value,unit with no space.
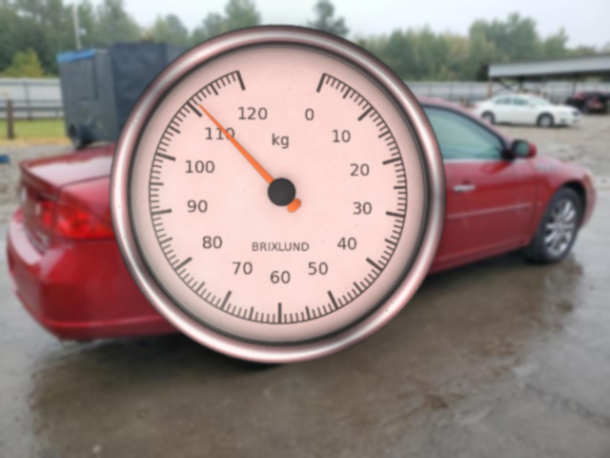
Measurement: 111,kg
